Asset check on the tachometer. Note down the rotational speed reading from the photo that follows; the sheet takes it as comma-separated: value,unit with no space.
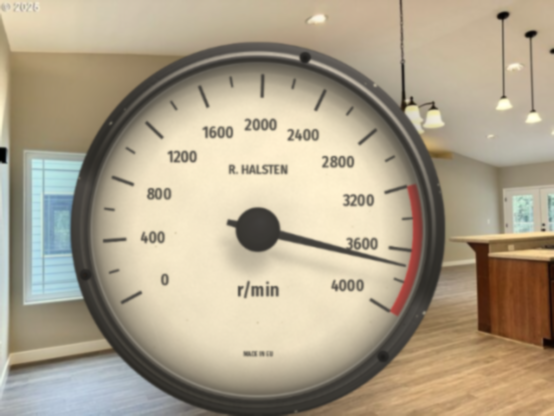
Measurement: 3700,rpm
